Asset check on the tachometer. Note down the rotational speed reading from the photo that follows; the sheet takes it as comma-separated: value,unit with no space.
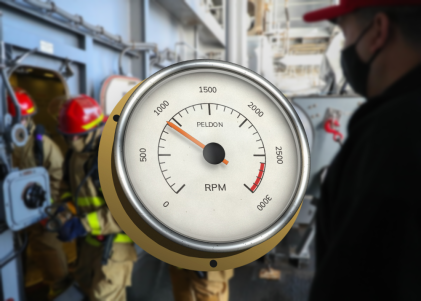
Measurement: 900,rpm
